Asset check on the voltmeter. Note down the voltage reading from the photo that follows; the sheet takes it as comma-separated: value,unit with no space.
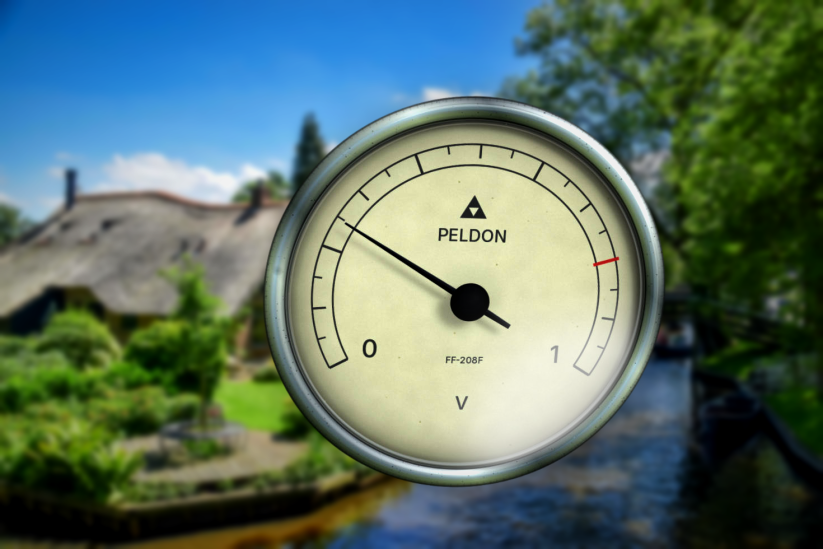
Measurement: 0.25,V
